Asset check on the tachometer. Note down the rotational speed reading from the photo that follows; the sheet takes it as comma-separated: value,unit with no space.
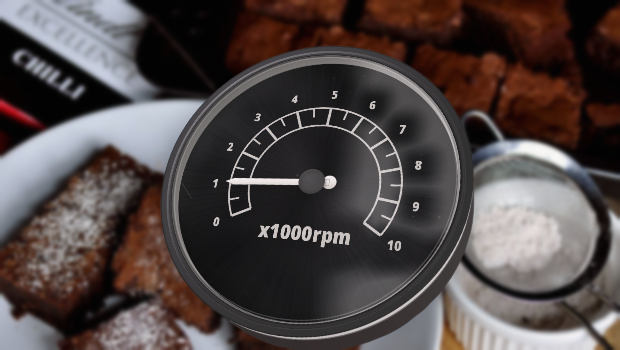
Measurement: 1000,rpm
